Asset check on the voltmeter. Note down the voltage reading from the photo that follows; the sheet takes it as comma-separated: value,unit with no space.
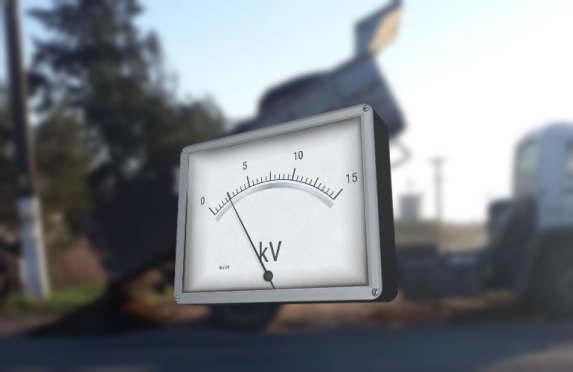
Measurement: 2.5,kV
